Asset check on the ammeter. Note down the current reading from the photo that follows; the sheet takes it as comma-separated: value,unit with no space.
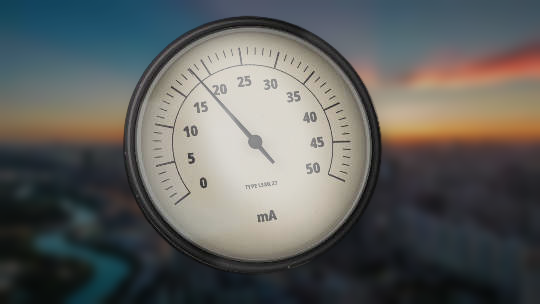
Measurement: 18,mA
